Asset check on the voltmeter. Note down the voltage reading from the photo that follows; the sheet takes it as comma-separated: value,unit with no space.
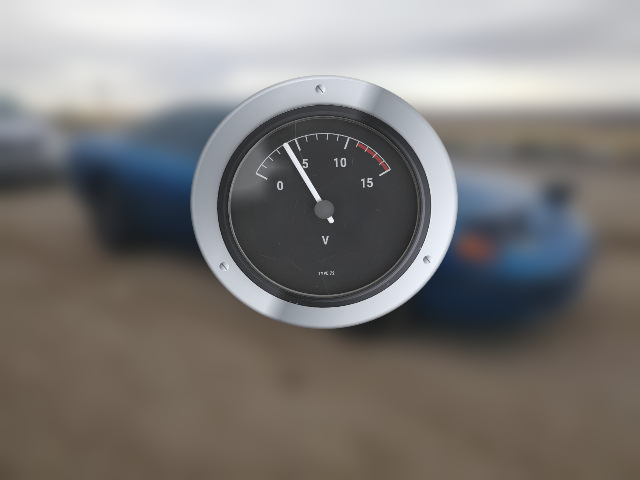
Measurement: 4,V
